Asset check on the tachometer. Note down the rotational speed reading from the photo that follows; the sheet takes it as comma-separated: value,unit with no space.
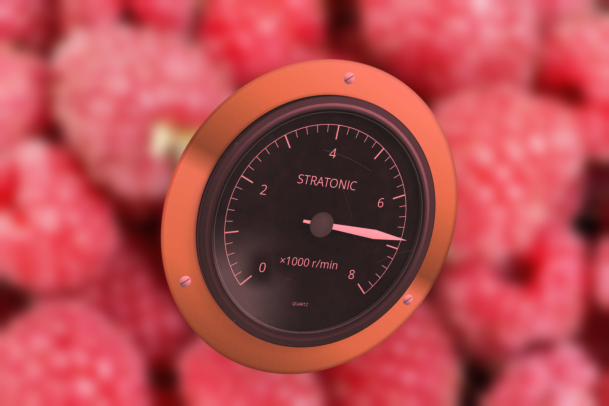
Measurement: 6800,rpm
